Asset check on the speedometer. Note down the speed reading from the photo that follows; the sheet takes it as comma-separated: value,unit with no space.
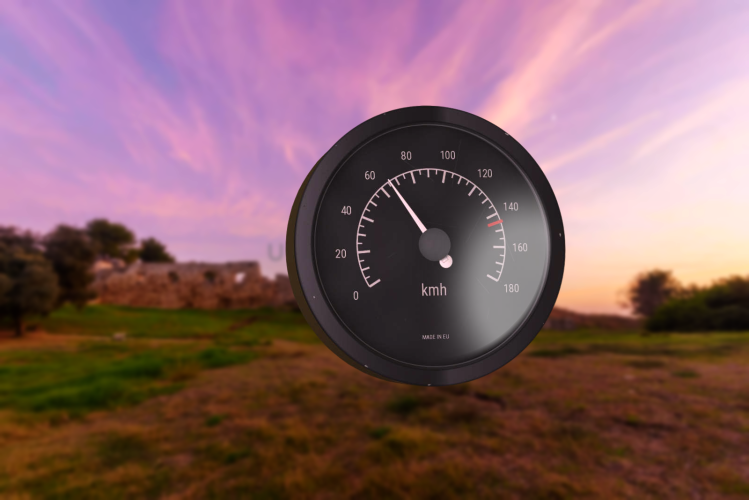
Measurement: 65,km/h
